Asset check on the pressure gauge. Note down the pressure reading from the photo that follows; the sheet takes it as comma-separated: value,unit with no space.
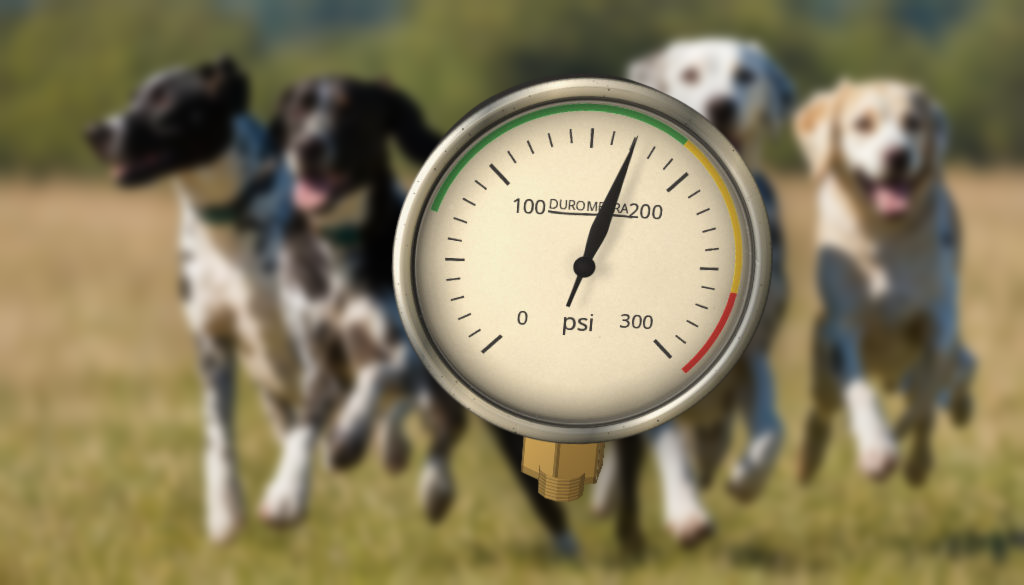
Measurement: 170,psi
